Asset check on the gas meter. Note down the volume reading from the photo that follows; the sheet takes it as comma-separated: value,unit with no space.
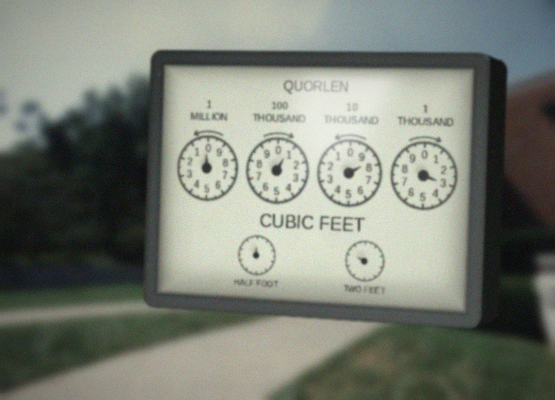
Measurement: 8300,ft³
